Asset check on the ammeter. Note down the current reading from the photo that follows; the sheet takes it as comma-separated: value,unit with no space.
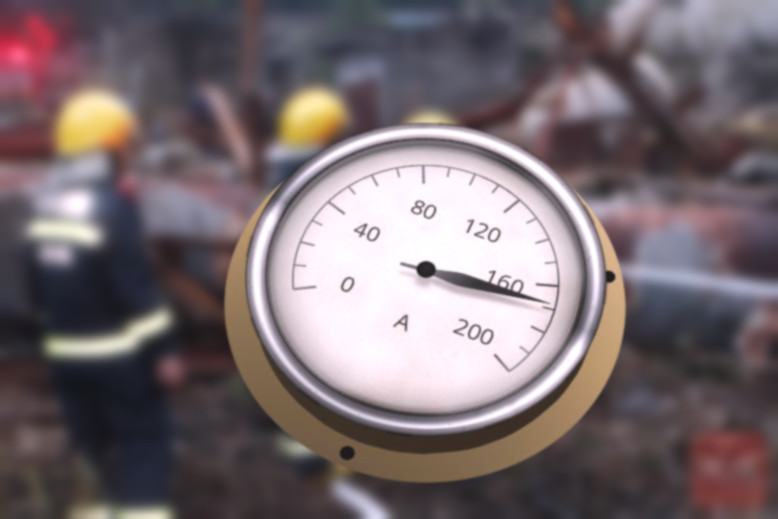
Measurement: 170,A
